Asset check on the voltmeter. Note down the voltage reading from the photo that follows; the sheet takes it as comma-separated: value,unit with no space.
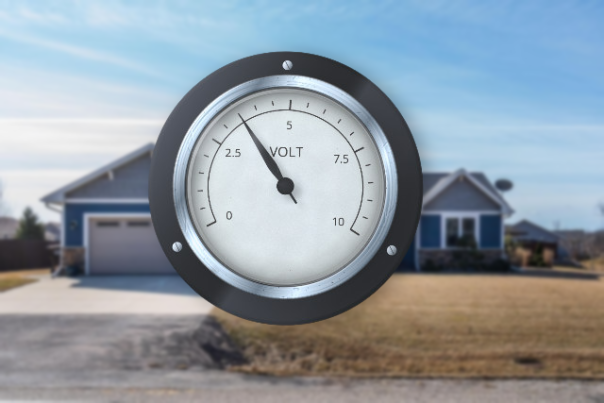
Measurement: 3.5,V
